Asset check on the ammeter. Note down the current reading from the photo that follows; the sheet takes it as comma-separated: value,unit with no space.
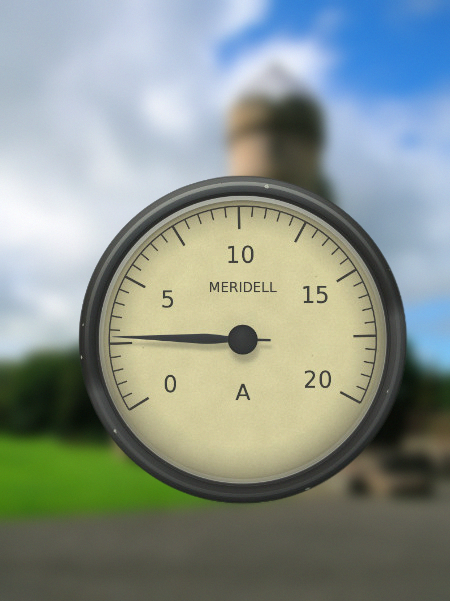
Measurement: 2.75,A
